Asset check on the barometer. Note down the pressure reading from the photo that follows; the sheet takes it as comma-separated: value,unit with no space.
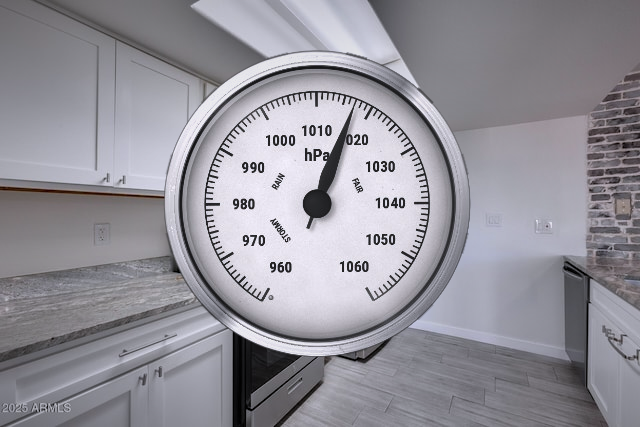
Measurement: 1017,hPa
